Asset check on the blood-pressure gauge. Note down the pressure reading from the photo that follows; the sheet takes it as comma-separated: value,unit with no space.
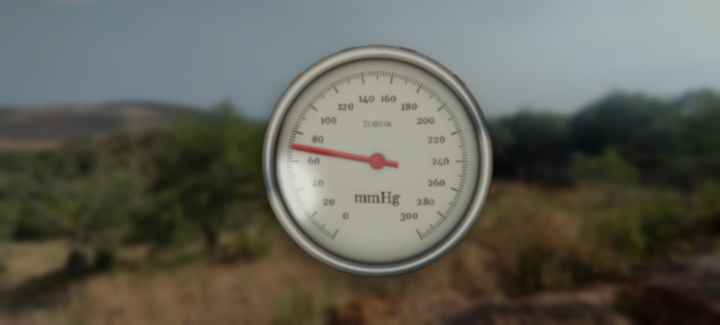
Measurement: 70,mmHg
